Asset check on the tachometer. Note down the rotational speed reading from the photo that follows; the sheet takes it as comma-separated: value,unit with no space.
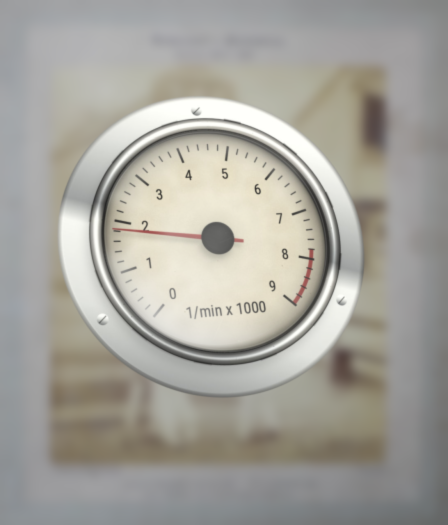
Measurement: 1800,rpm
